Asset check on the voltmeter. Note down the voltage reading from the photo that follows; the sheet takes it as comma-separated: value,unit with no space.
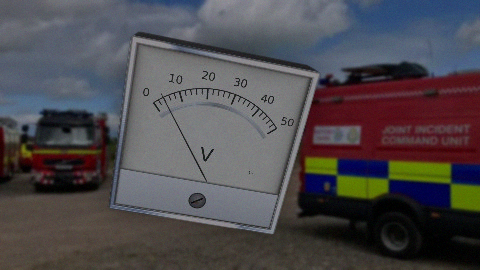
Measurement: 4,V
